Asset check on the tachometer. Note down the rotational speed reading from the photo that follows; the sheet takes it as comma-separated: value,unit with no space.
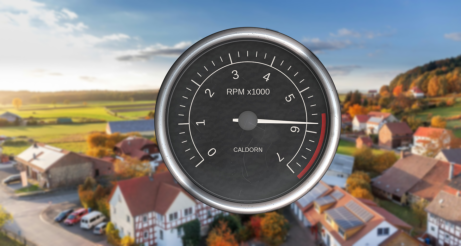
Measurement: 5800,rpm
